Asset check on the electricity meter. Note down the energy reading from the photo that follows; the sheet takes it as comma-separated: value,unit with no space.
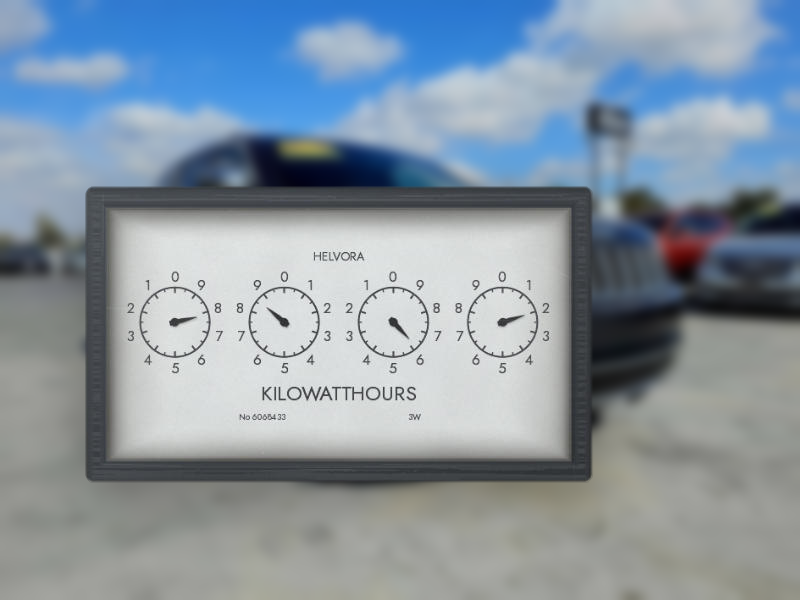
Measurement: 7862,kWh
